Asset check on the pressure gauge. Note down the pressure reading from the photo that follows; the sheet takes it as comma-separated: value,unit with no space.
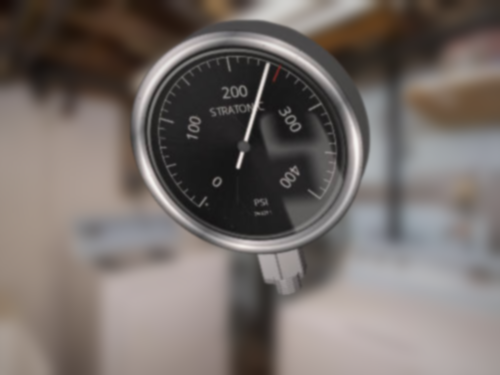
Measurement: 240,psi
